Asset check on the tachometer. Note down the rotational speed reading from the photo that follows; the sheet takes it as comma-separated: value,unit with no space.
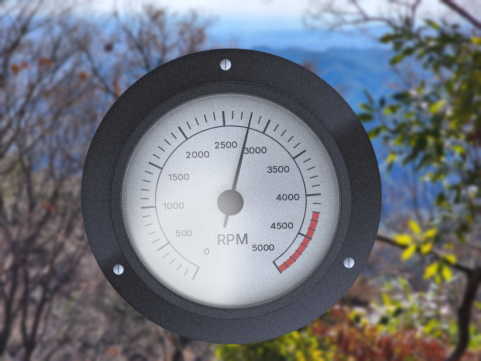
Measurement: 2800,rpm
